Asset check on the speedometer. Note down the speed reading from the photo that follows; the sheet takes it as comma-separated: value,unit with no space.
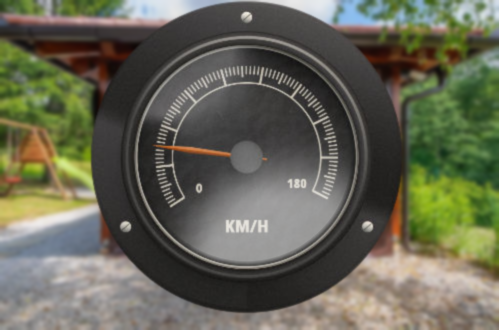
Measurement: 30,km/h
